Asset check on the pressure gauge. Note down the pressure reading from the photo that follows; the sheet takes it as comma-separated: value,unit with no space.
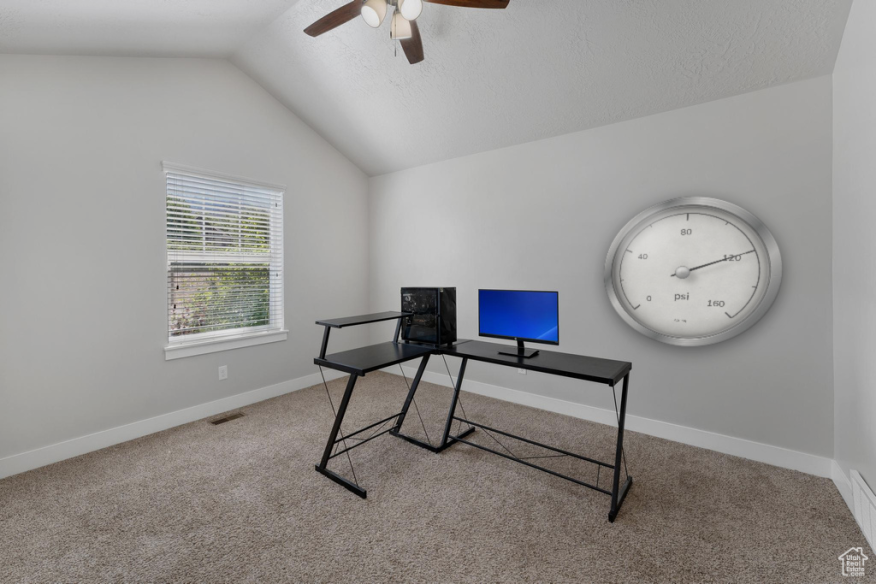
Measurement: 120,psi
